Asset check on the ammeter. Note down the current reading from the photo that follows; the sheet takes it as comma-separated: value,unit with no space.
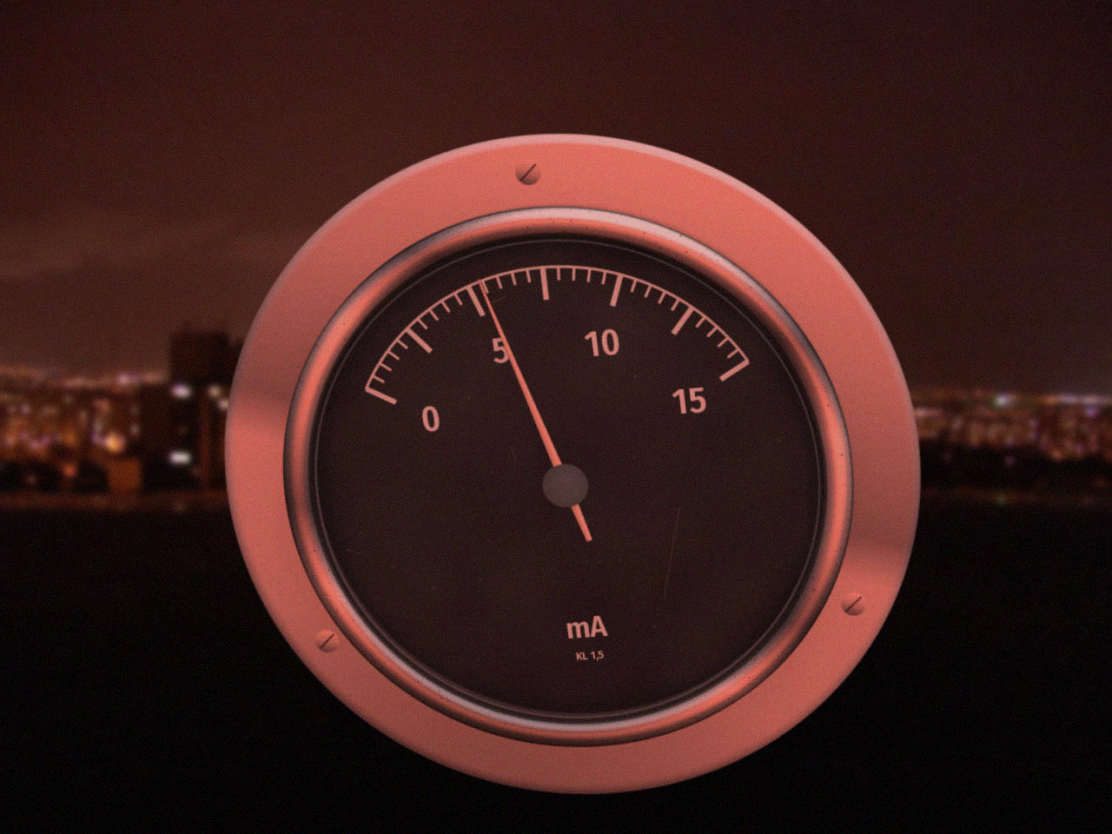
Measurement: 5.5,mA
